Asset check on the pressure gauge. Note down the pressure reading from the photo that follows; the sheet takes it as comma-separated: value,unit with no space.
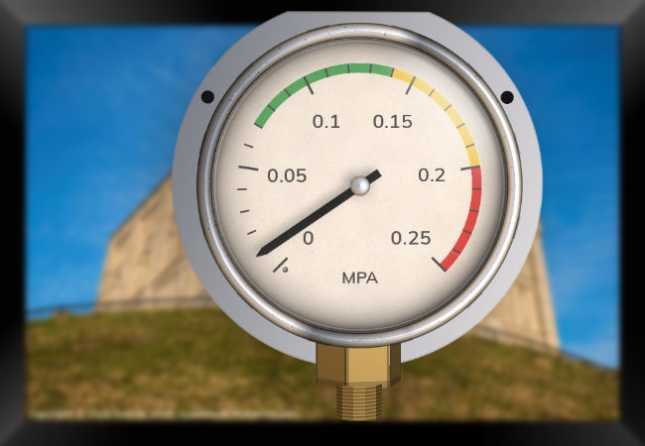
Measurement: 0.01,MPa
